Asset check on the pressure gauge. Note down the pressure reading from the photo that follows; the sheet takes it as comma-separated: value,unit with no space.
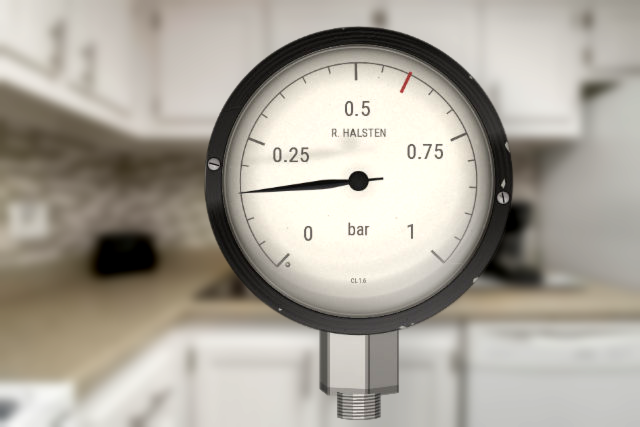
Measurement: 0.15,bar
